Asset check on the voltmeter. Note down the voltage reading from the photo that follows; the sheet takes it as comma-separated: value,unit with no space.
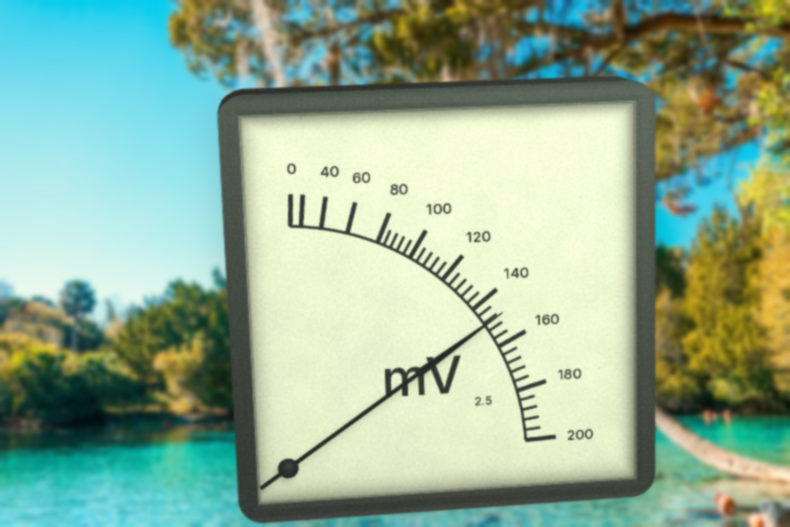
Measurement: 148,mV
